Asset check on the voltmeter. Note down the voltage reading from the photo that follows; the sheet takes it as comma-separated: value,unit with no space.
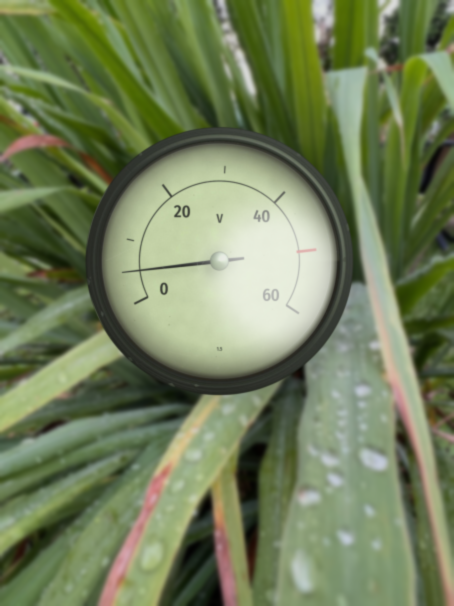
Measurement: 5,V
